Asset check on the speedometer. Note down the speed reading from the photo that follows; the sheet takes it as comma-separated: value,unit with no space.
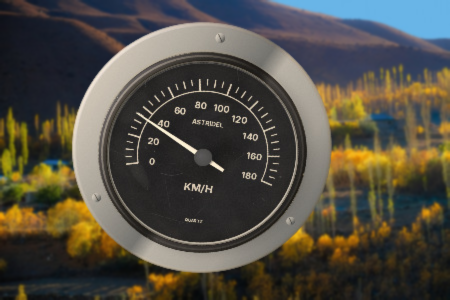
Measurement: 35,km/h
